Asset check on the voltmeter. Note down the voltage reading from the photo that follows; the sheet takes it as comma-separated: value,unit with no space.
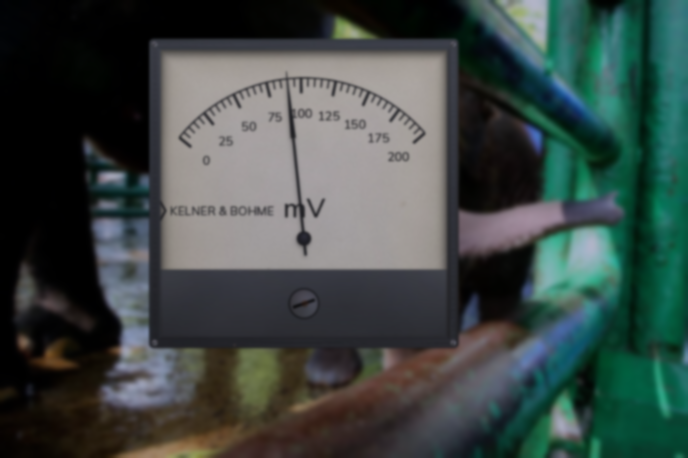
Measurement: 90,mV
